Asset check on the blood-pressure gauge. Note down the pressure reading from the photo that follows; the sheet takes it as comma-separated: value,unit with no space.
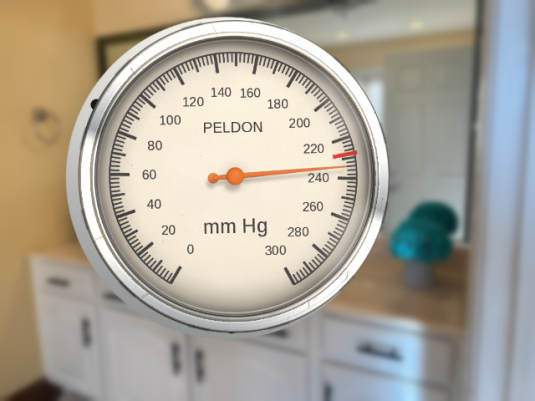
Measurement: 234,mmHg
